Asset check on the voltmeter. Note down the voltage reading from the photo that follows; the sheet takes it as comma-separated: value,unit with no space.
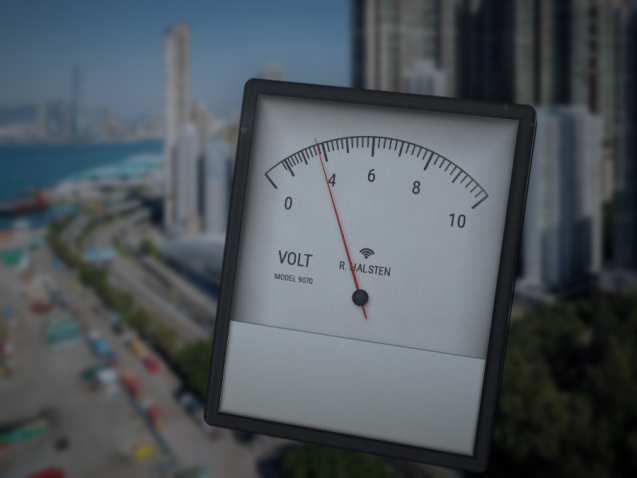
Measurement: 3.8,V
